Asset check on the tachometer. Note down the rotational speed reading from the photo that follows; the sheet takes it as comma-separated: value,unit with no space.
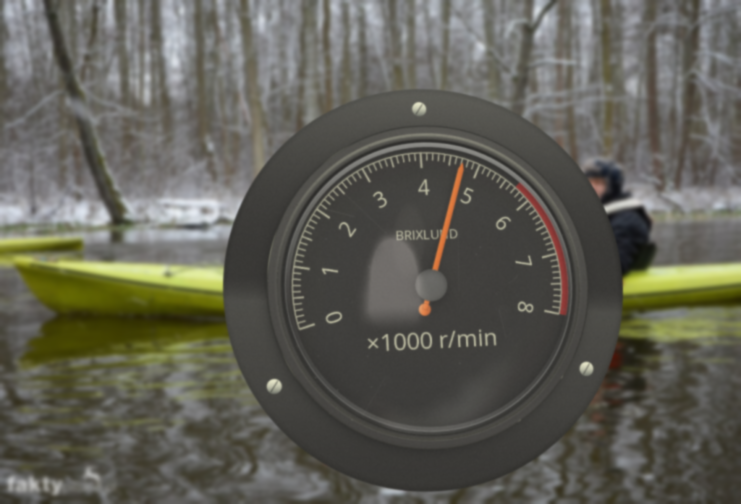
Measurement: 4700,rpm
